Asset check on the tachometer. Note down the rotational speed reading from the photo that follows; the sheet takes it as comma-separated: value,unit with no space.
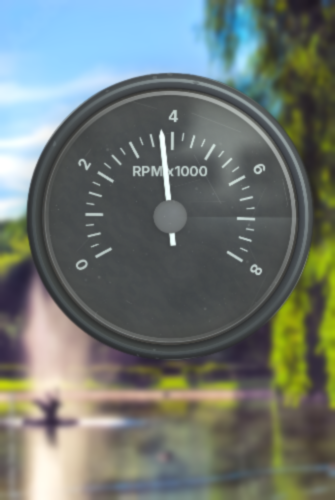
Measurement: 3750,rpm
